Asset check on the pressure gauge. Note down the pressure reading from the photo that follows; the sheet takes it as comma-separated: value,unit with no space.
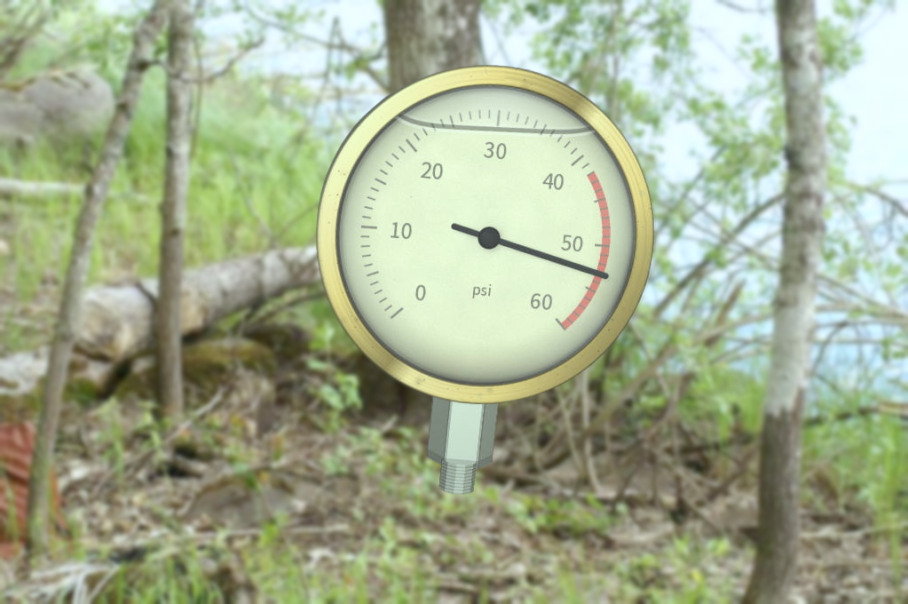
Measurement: 53,psi
